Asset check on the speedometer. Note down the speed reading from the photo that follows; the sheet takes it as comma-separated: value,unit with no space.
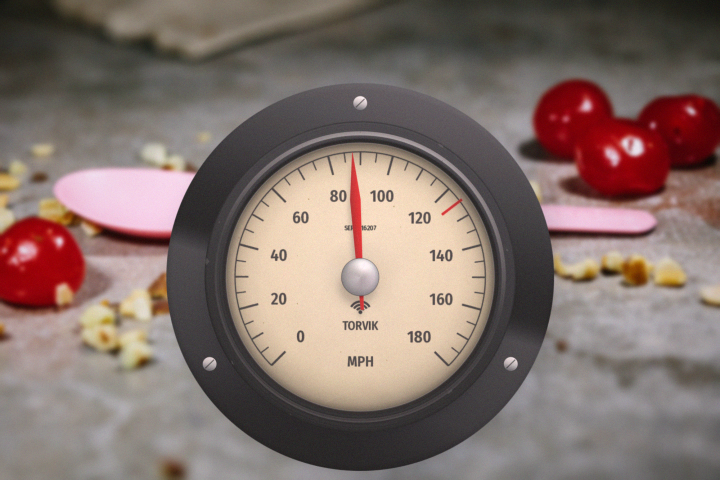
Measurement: 87.5,mph
